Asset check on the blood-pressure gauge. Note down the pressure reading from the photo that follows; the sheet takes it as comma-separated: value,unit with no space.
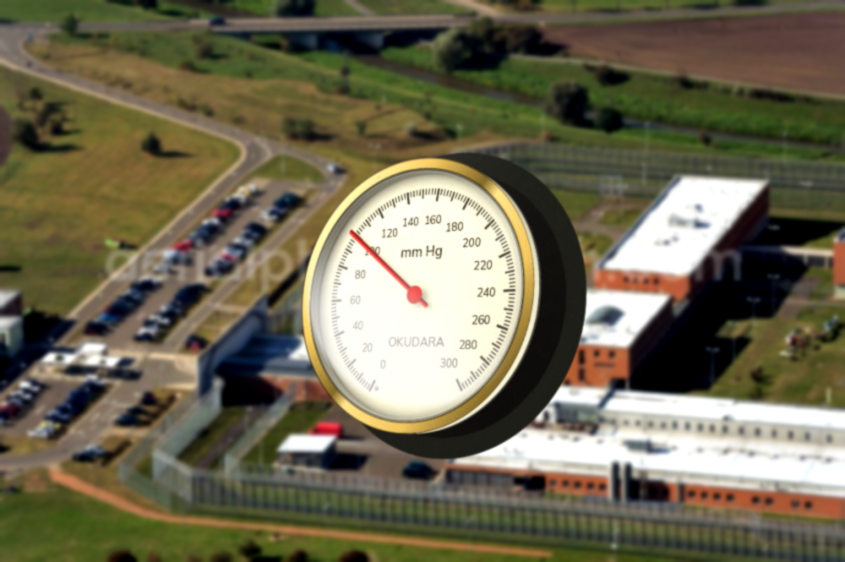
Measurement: 100,mmHg
